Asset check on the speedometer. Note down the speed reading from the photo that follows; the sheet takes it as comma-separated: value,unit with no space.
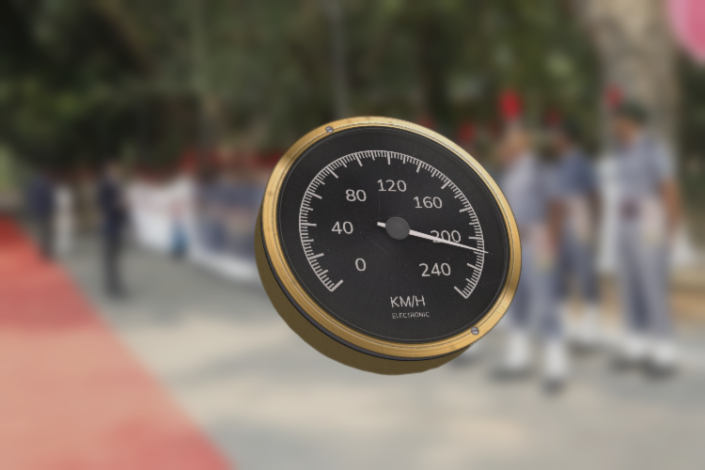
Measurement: 210,km/h
